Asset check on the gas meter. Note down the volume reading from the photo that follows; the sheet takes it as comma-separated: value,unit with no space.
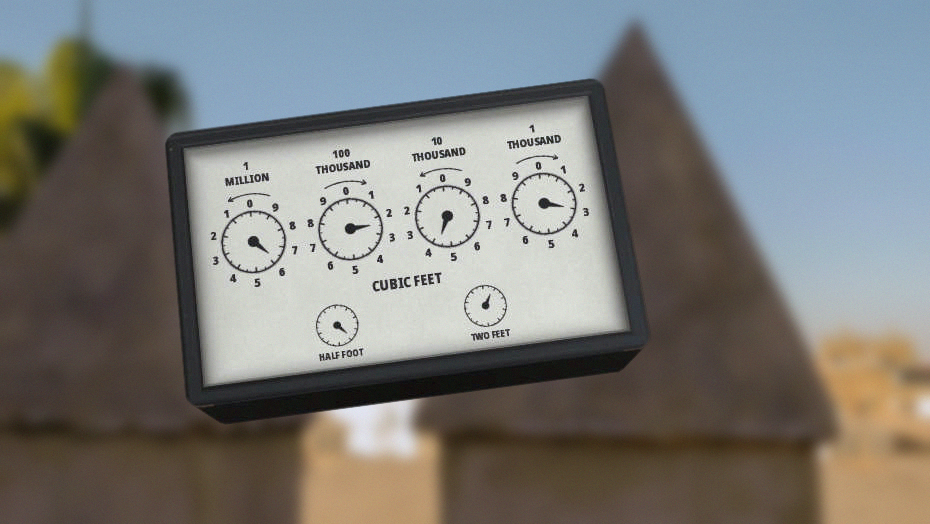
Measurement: 624300,ft³
